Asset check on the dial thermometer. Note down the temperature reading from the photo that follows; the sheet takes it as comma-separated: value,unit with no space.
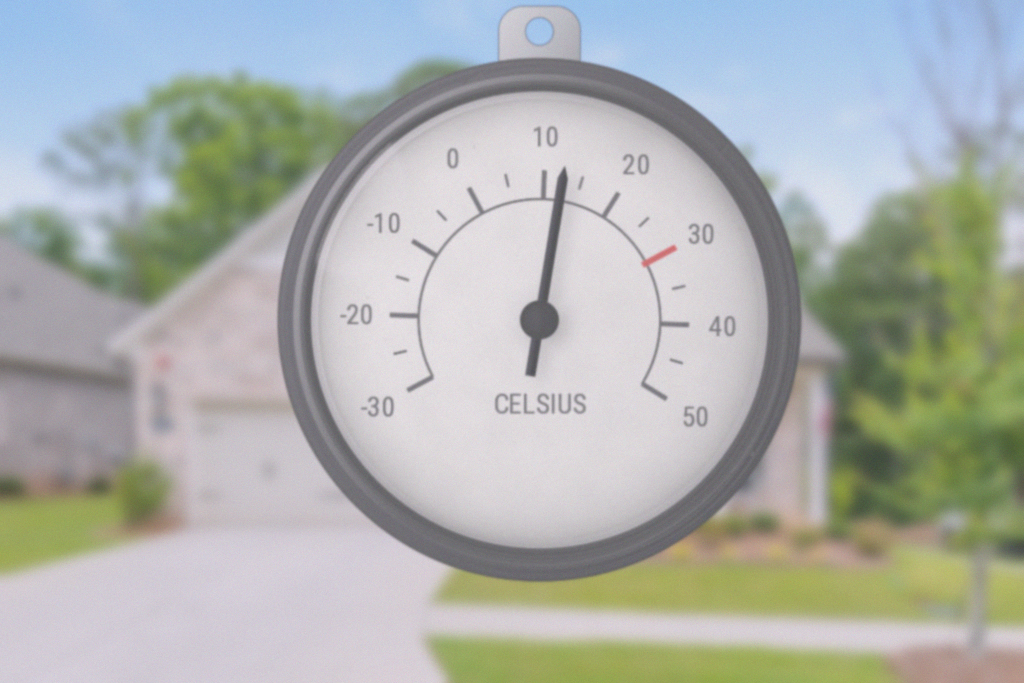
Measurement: 12.5,°C
